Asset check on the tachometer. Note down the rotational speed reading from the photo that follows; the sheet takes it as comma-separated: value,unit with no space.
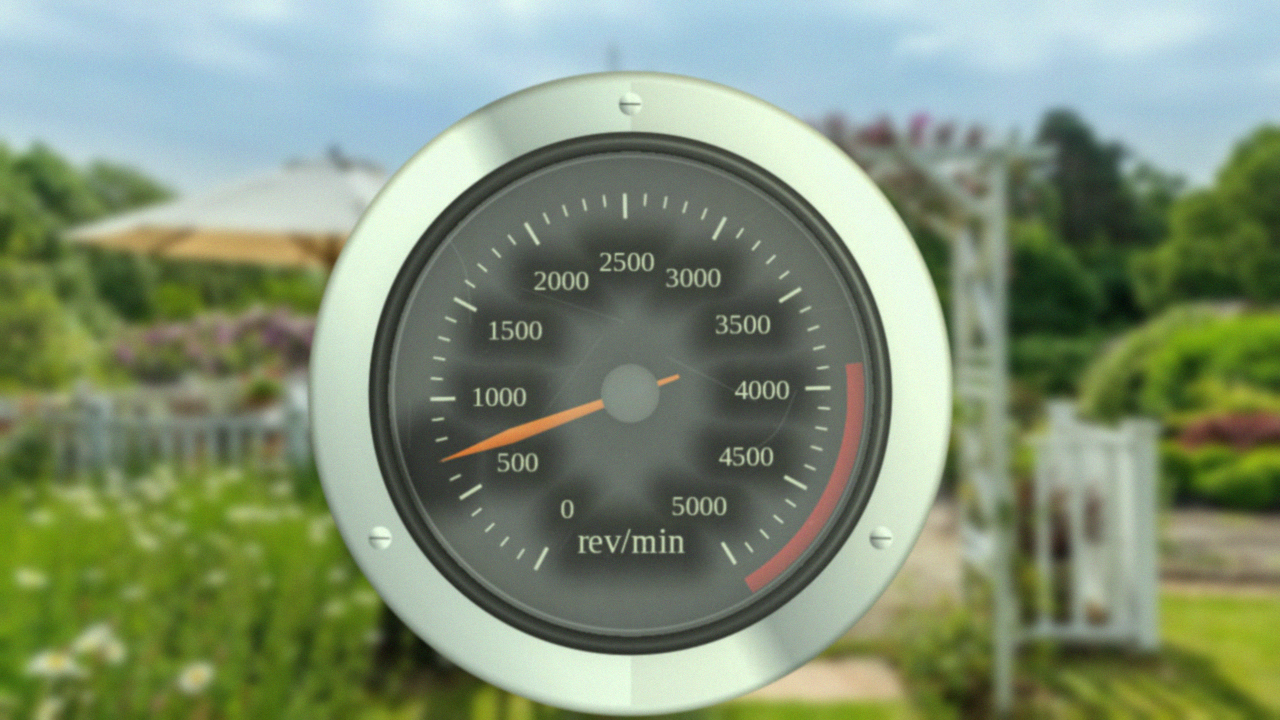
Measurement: 700,rpm
